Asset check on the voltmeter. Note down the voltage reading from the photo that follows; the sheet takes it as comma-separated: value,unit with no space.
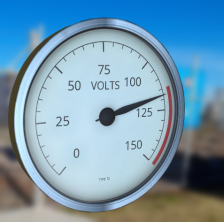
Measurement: 117.5,V
